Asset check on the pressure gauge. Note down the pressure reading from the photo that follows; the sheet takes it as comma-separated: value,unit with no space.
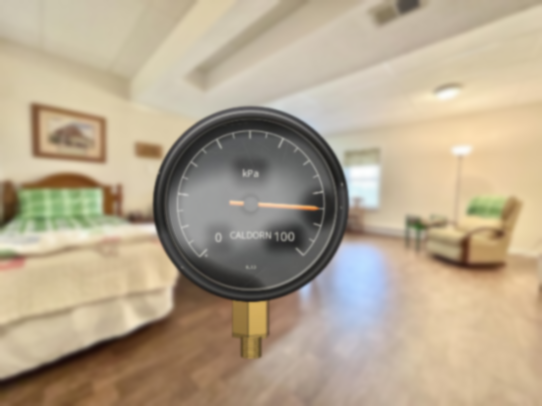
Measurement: 85,kPa
